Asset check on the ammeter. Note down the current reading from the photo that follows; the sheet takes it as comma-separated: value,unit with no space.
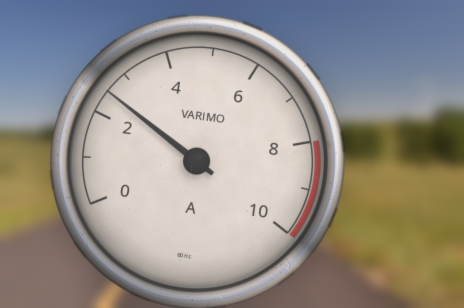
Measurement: 2.5,A
